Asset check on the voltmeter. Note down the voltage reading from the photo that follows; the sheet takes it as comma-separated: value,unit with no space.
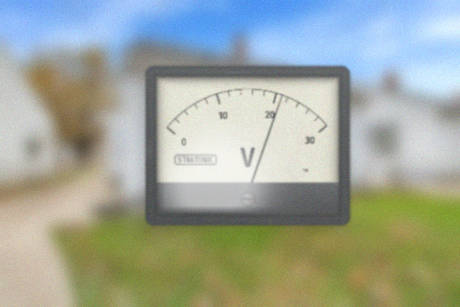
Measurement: 21,V
